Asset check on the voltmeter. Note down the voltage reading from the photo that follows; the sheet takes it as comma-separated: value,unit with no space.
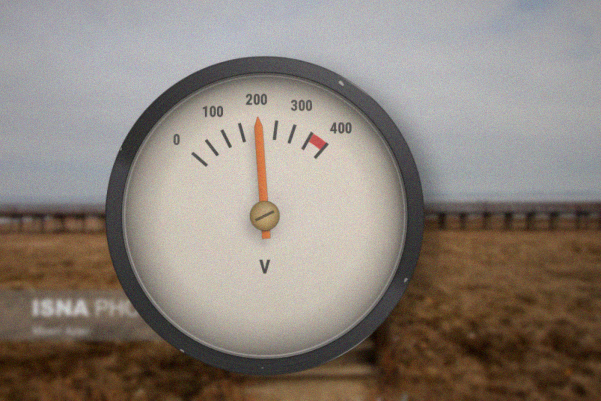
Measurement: 200,V
